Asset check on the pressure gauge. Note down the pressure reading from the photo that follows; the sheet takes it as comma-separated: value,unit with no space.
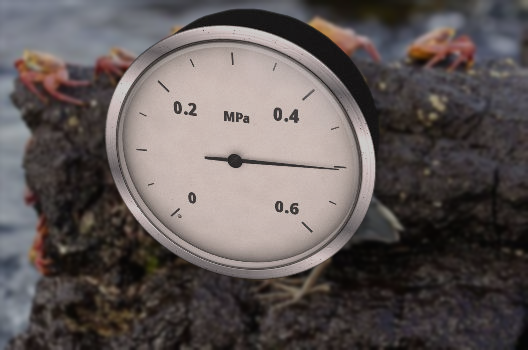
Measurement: 0.5,MPa
